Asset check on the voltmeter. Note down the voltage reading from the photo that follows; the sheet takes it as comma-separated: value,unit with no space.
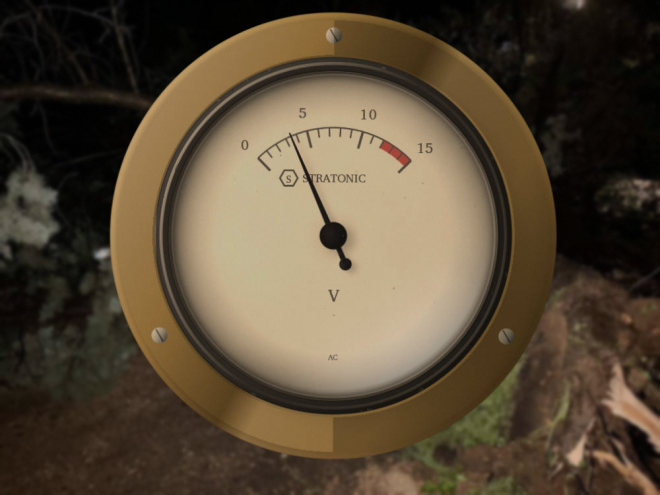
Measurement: 3.5,V
